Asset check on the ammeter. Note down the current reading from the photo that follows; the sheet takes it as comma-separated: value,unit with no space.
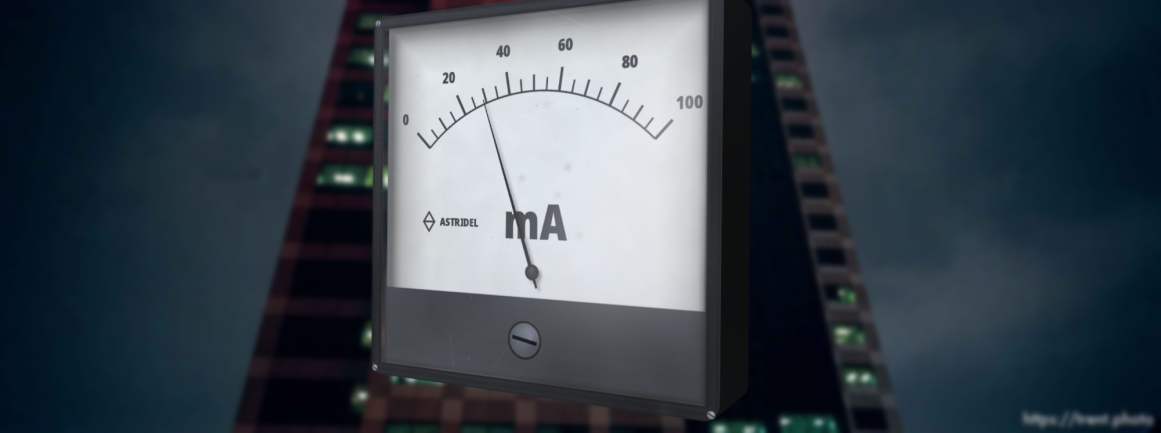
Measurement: 30,mA
